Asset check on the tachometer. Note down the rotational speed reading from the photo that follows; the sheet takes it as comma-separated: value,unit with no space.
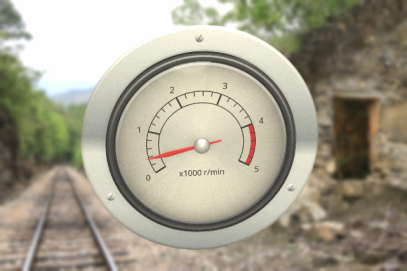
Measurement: 400,rpm
